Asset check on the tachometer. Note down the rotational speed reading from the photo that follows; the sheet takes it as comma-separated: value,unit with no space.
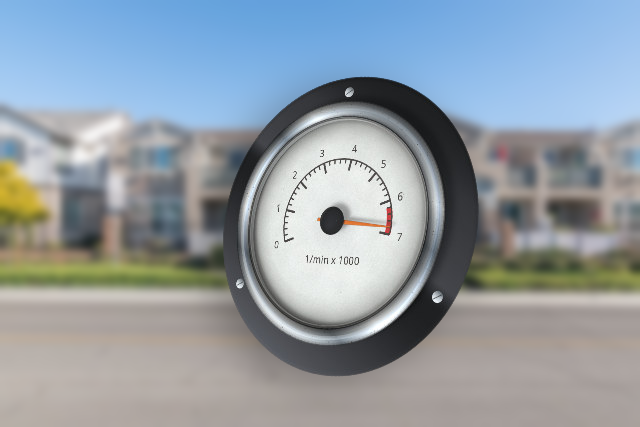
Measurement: 6800,rpm
